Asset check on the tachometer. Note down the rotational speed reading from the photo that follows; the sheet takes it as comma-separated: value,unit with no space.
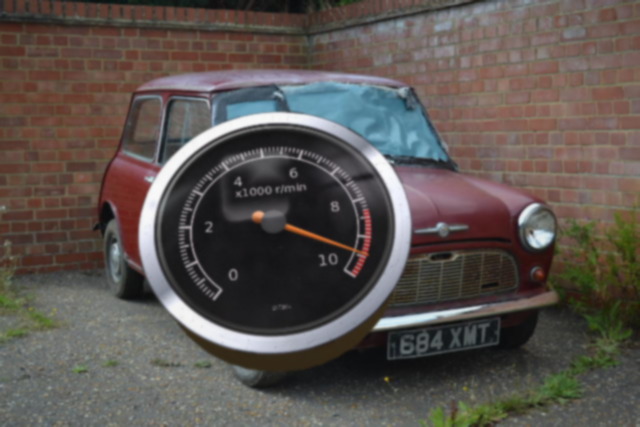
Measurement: 9500,rpm
